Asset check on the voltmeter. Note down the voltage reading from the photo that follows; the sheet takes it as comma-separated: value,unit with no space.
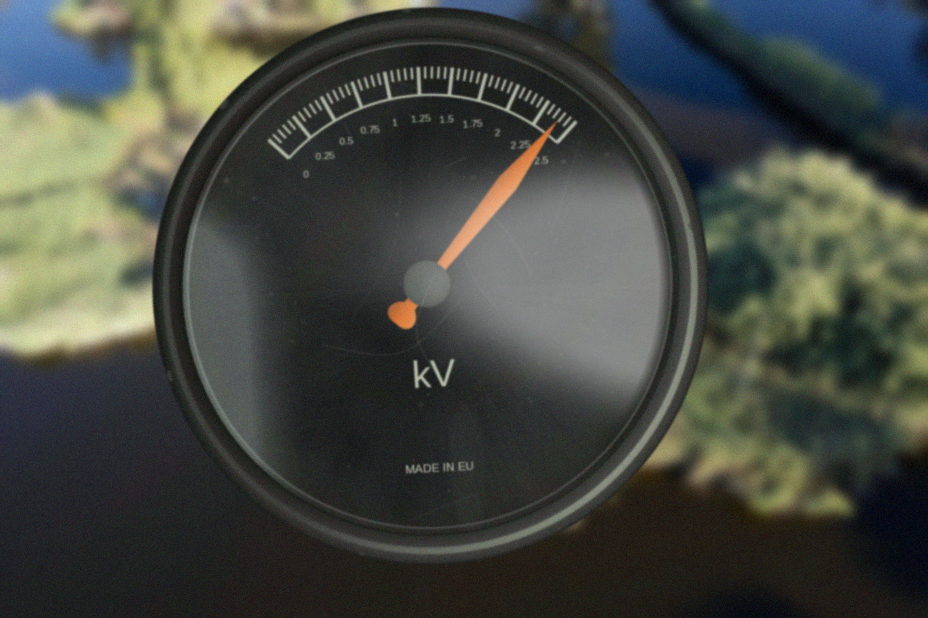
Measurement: 2.4,kV
